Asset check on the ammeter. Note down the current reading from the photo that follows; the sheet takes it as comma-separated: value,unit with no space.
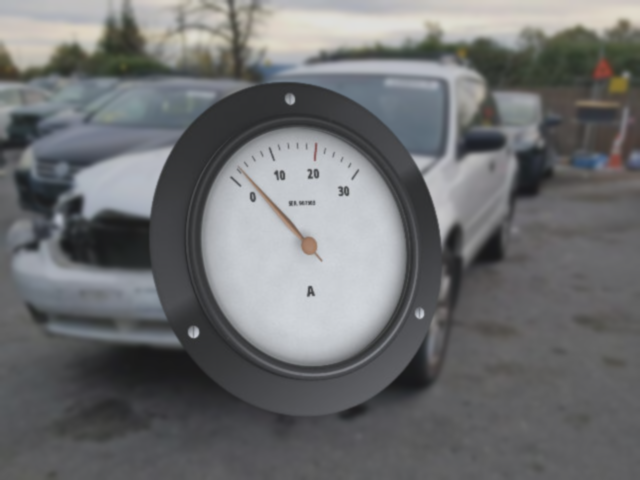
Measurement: 2,A
